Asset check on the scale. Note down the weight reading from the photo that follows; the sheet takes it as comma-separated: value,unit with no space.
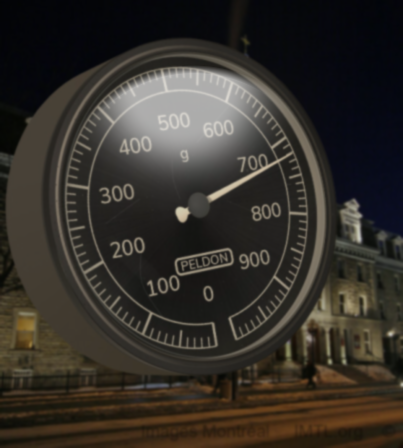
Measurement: 720,g
